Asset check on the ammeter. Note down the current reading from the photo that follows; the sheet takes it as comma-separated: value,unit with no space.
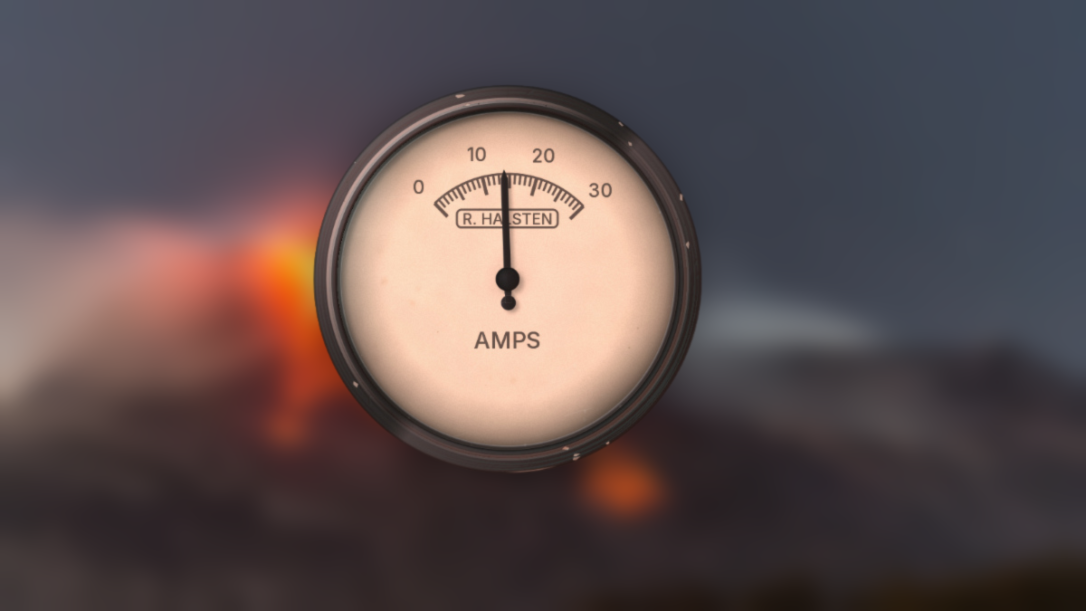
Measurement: 14,A
